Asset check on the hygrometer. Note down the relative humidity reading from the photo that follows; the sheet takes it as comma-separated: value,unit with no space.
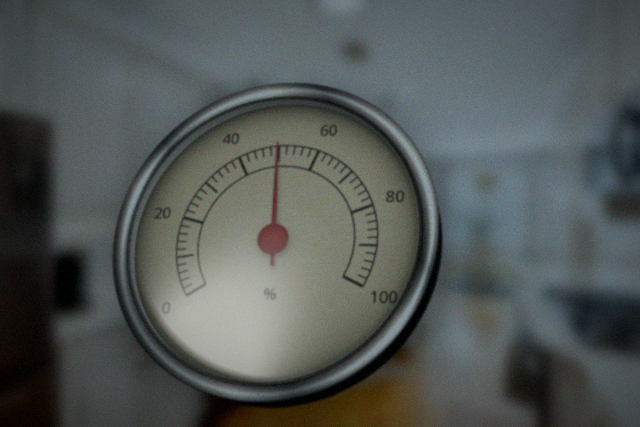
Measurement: 50,%
